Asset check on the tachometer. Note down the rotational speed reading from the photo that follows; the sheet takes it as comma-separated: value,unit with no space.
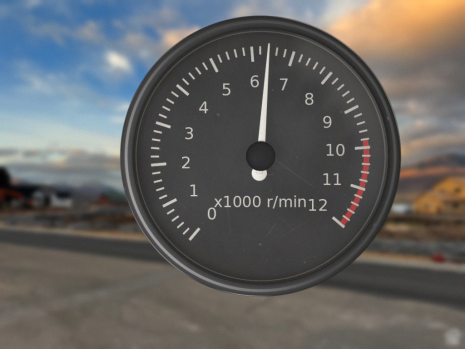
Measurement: 6400,rpm
